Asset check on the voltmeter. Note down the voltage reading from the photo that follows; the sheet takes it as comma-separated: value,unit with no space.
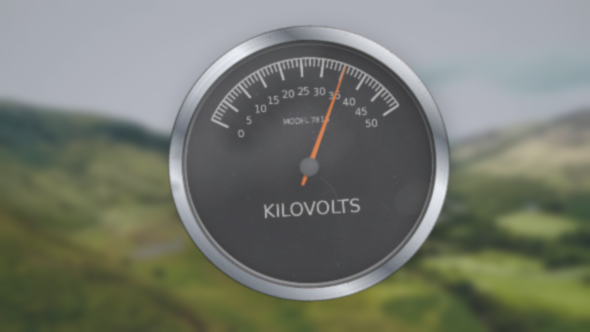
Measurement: 35,kV
